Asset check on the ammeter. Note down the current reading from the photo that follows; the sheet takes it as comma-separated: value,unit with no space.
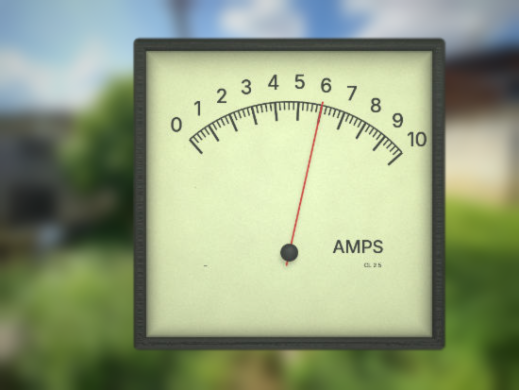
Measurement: 6,A
